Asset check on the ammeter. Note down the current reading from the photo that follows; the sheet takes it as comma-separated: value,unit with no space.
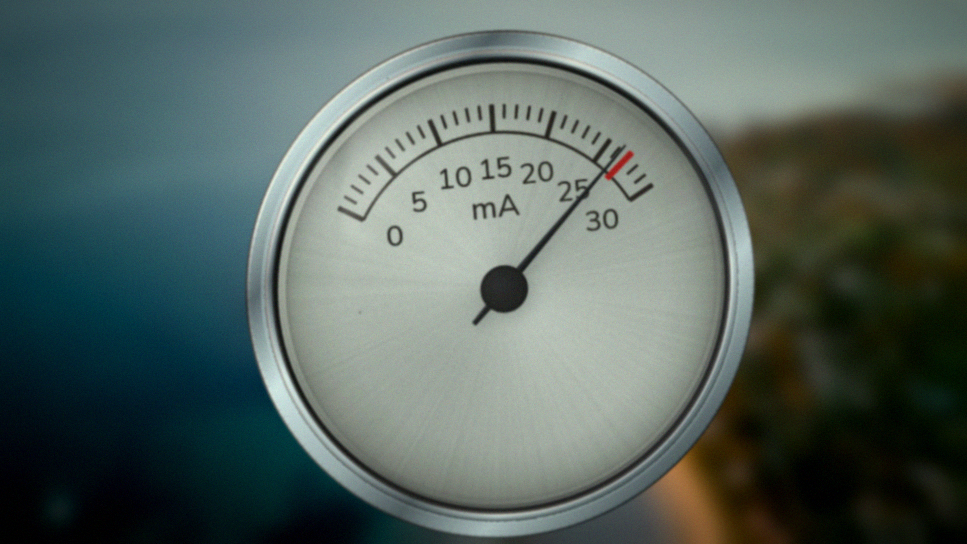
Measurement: 26,mA
